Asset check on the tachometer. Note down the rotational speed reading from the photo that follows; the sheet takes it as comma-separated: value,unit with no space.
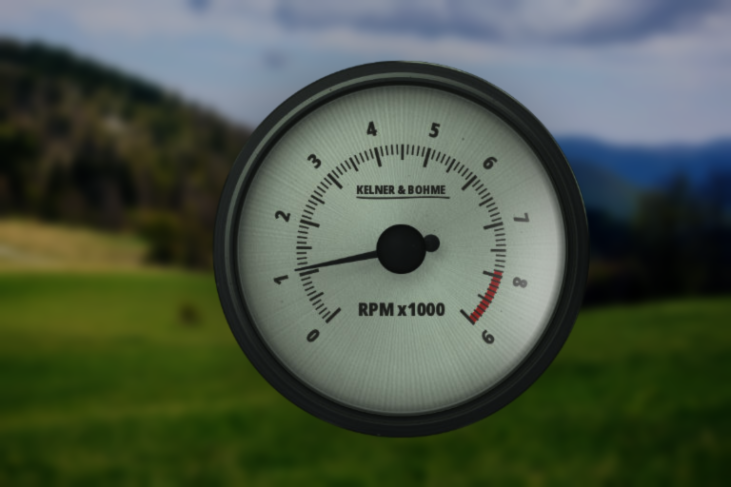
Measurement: 1100,rpm
